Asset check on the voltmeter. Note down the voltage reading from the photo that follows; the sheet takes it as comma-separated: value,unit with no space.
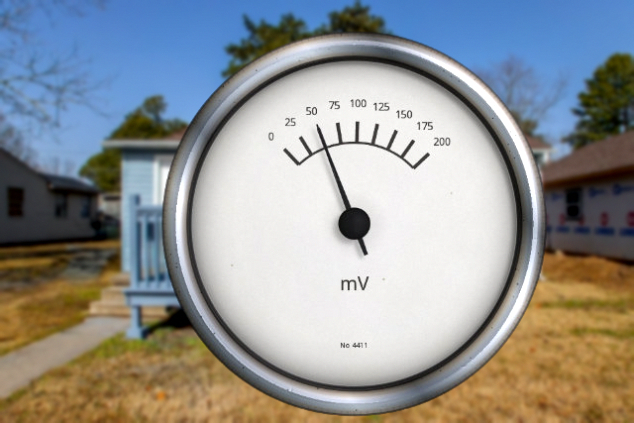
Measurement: 50,mV
